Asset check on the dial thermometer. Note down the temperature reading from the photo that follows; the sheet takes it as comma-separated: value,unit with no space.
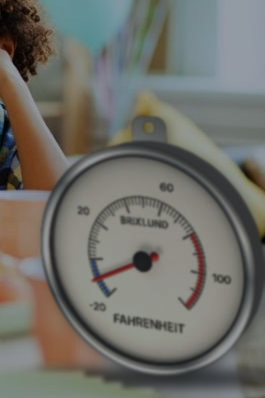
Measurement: -10,°F
